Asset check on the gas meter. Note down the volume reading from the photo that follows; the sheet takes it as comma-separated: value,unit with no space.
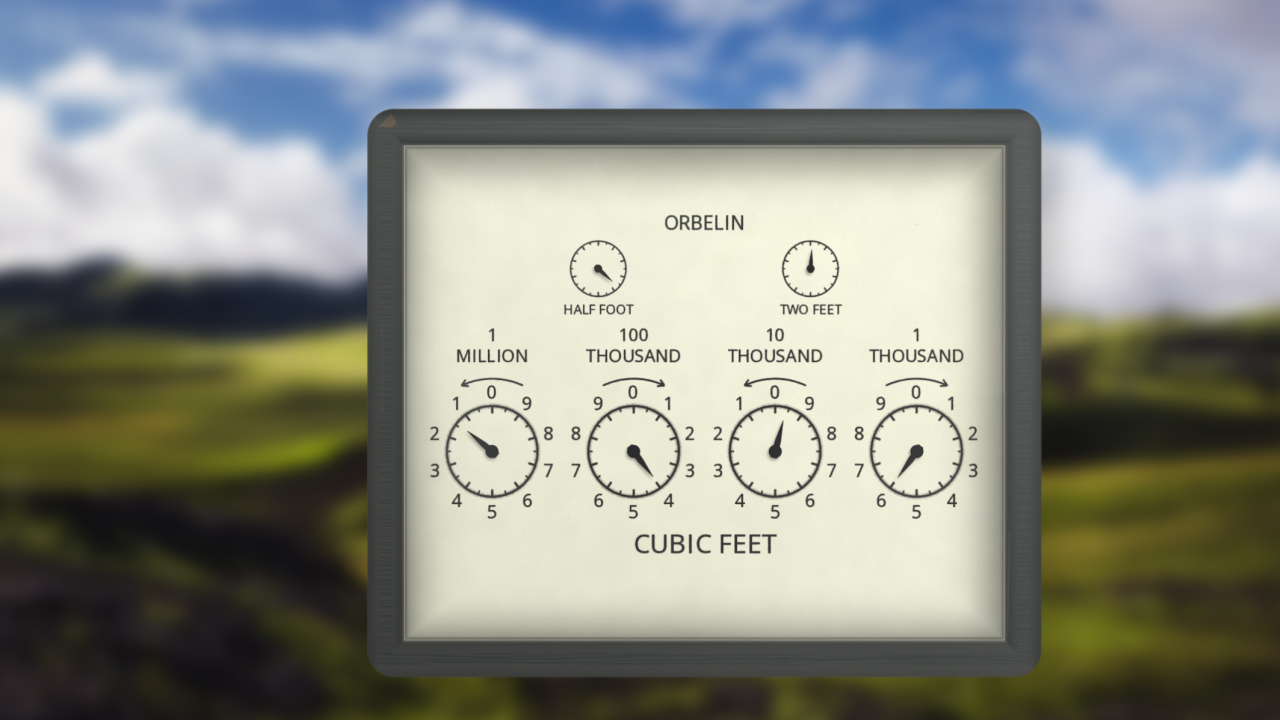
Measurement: 139600,ft³
